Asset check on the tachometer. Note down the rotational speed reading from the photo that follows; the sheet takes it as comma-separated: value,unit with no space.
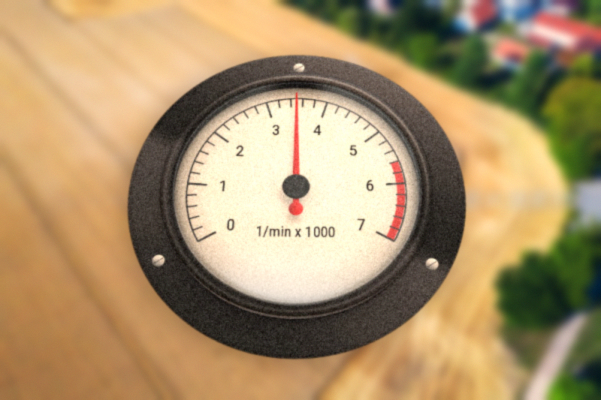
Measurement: 3500,rpm
